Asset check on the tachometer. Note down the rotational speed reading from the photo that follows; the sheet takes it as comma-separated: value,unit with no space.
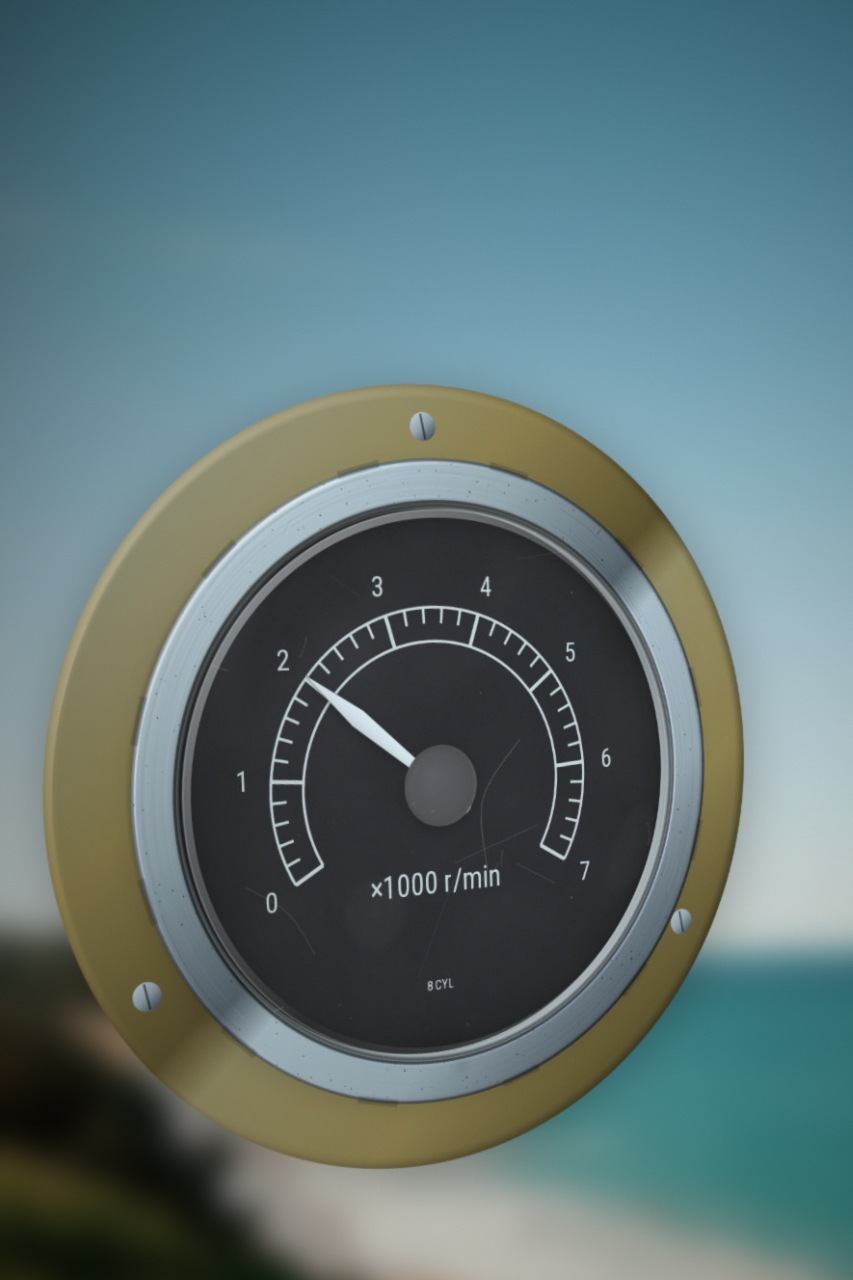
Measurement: 2000,rpm
